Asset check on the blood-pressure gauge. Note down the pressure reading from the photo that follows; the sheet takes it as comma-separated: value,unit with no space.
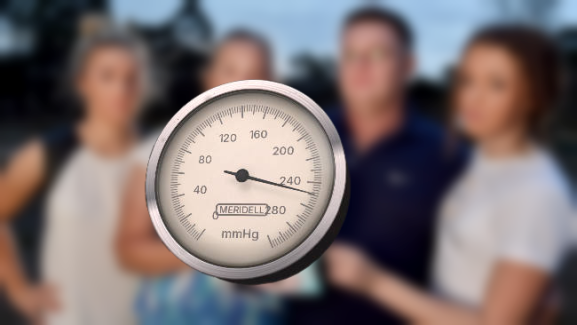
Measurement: 250,mmHg
